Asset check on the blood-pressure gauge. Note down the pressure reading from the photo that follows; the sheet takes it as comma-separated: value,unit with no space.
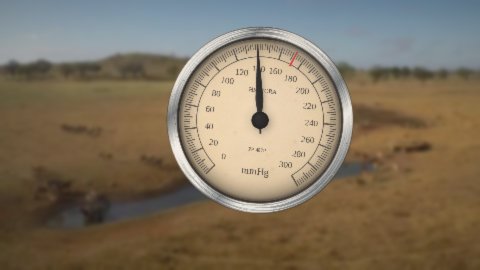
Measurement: 140,mmHg
